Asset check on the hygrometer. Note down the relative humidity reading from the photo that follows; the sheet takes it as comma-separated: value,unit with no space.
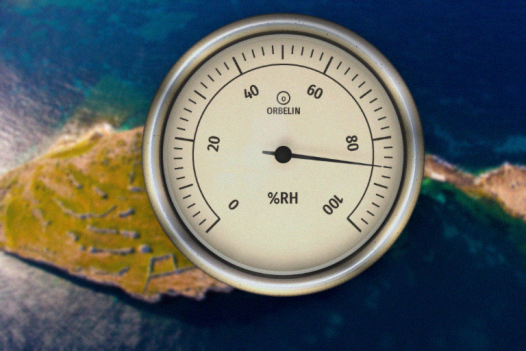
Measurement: 86,%
